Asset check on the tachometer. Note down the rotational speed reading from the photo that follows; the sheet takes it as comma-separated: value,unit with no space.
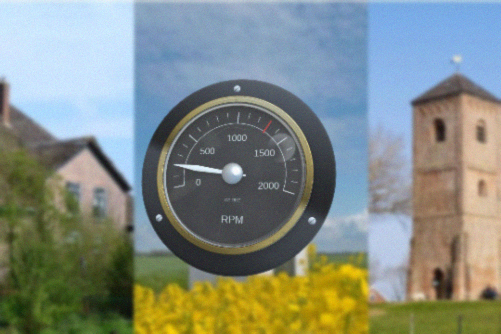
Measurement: 200,rpm
